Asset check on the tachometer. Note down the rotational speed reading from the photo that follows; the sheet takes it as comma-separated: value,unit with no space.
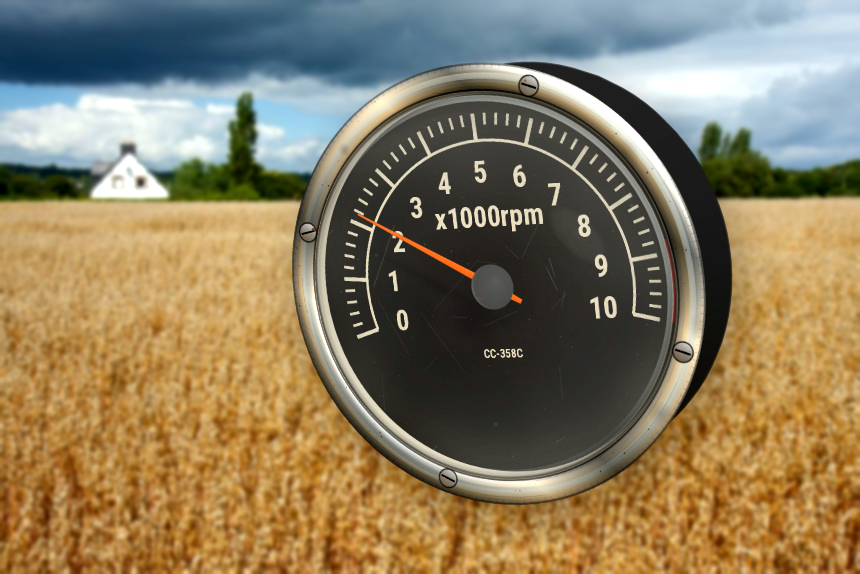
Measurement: 2200,rpm
